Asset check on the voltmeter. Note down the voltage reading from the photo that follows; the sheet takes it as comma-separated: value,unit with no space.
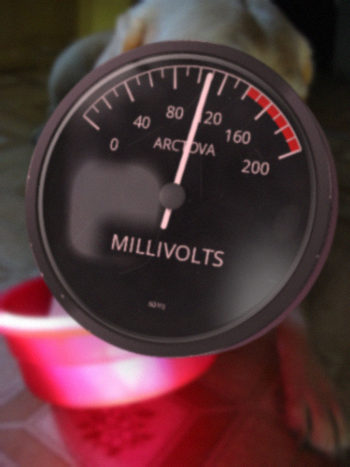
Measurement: 110,mV
